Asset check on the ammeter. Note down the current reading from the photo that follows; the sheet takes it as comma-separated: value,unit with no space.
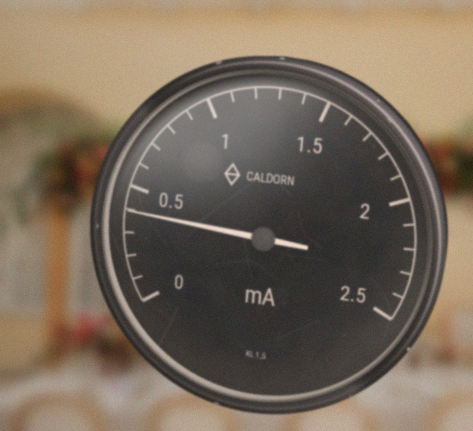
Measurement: 0.4,mA
